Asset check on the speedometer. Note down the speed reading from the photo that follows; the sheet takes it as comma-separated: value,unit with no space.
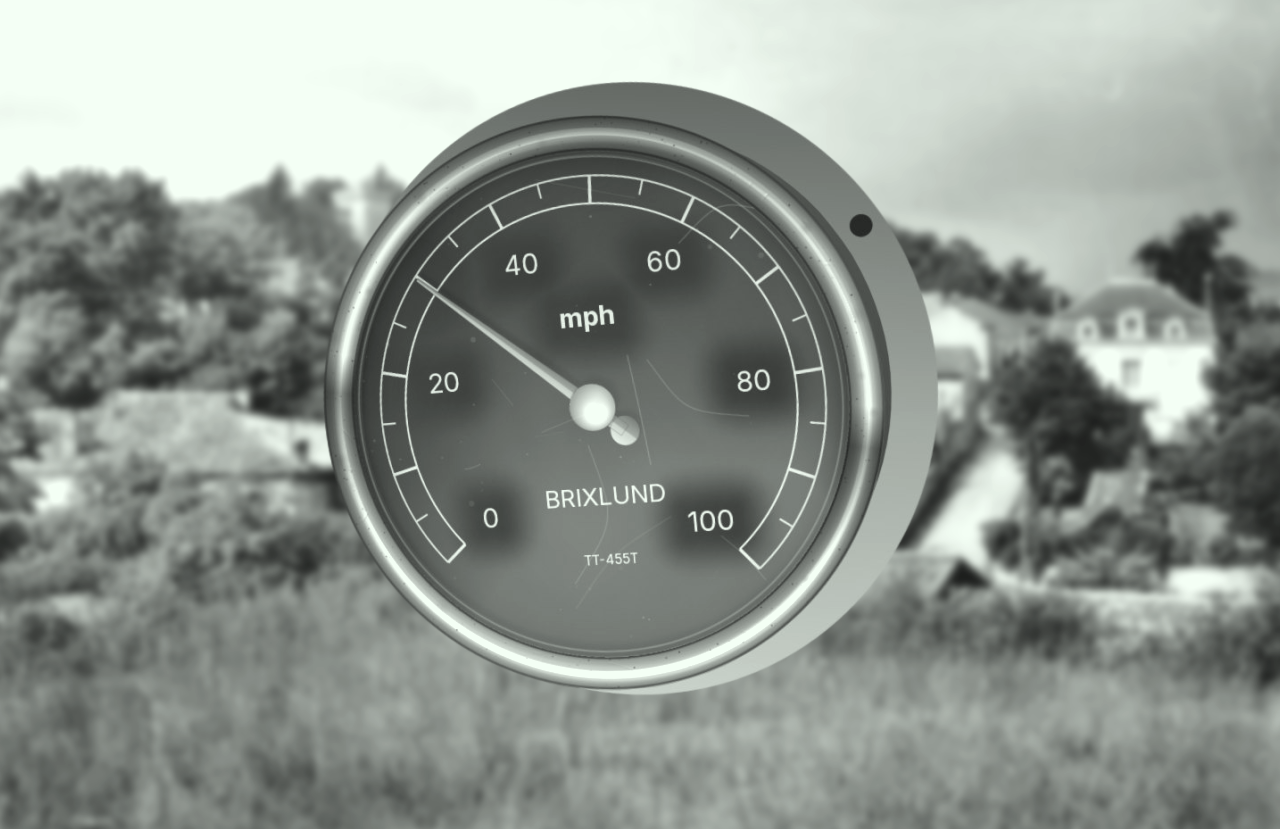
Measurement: 30,mph
